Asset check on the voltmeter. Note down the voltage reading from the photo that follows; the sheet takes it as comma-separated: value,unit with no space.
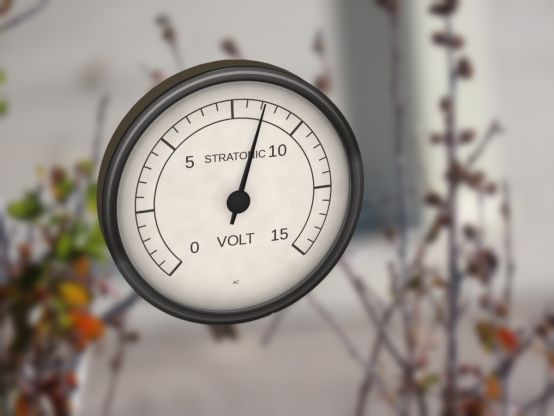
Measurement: 8.5,V
